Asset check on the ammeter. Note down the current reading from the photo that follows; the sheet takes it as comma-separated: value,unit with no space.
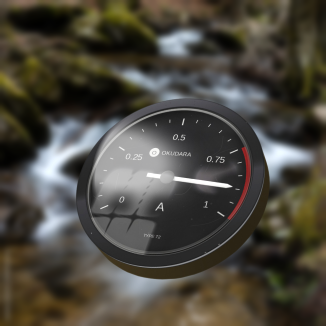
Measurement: 0.9,A
